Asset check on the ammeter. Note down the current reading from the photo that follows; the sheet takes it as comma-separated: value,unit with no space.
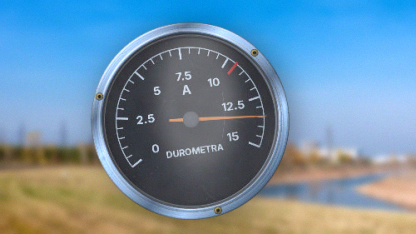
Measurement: 13.5,A
